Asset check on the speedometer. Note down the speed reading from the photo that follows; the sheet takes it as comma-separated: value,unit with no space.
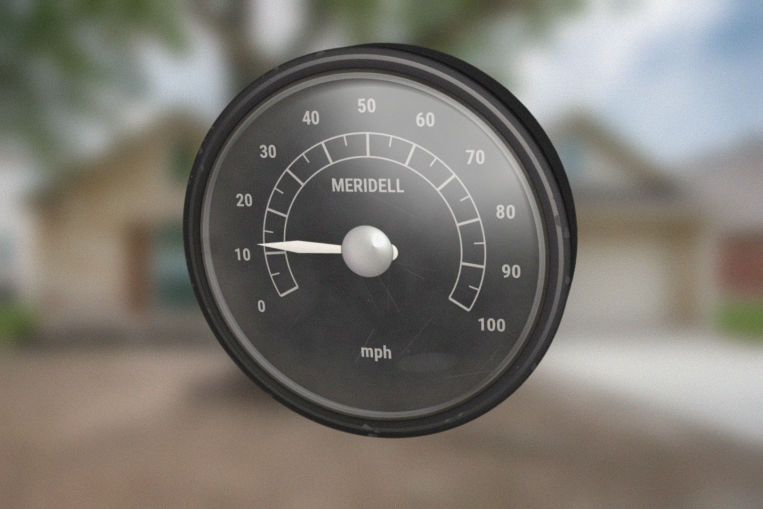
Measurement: 12.5,mph
